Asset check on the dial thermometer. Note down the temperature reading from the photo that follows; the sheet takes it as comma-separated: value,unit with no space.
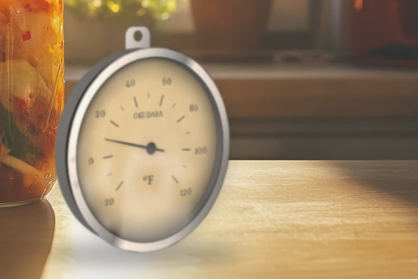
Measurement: 10,°F
